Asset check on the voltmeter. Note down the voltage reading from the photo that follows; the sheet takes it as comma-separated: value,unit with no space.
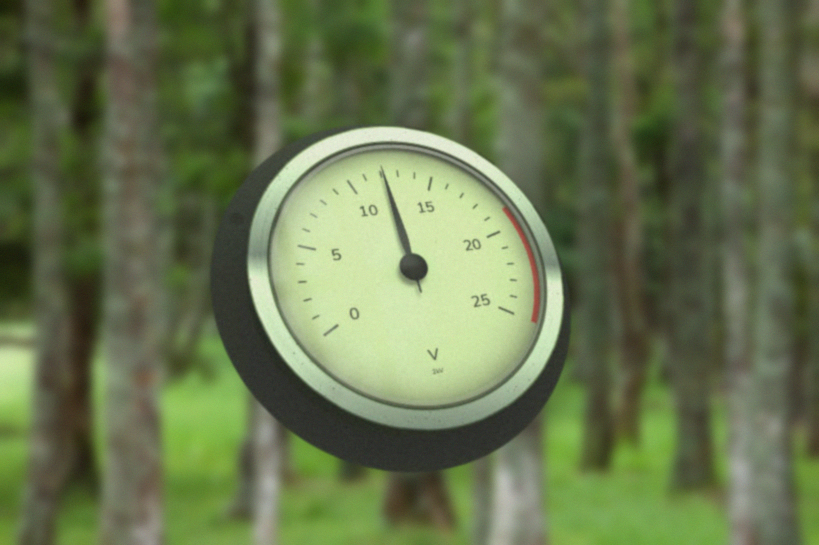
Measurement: 12,V
